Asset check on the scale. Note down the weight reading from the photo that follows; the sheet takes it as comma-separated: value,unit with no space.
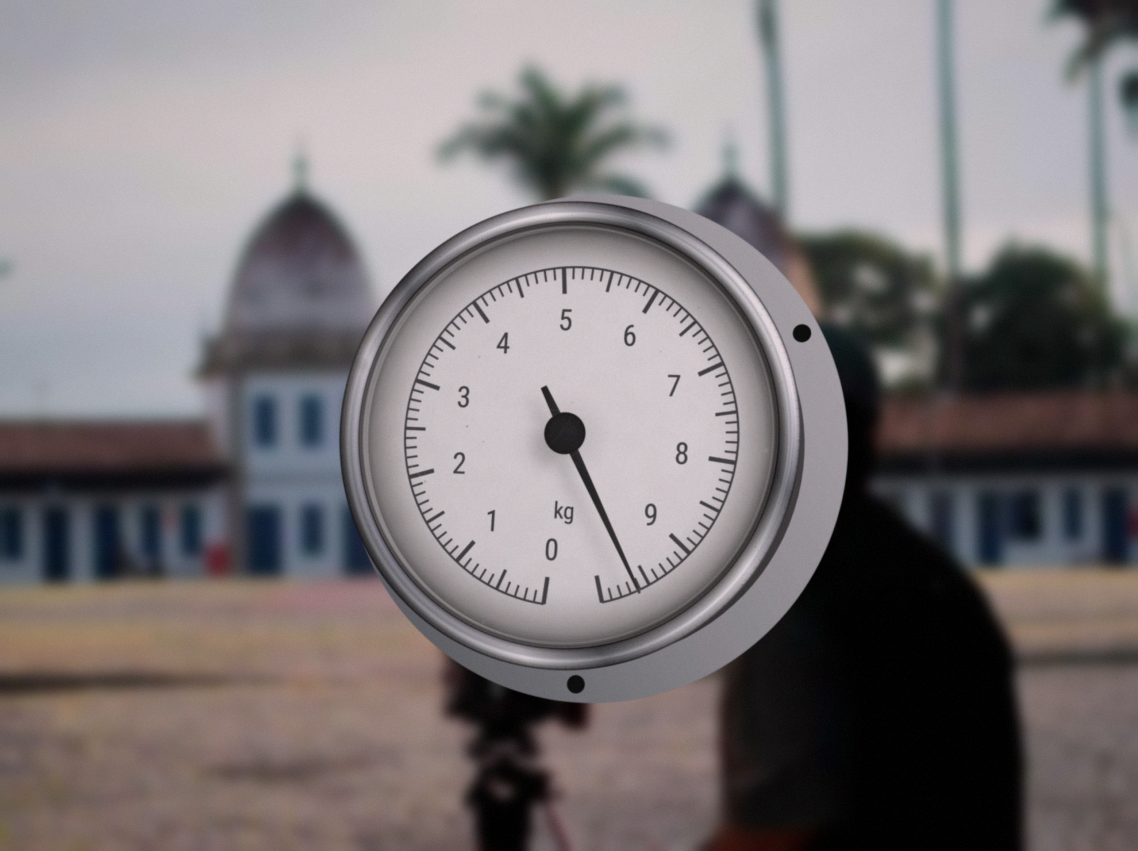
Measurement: 9.6,kg
